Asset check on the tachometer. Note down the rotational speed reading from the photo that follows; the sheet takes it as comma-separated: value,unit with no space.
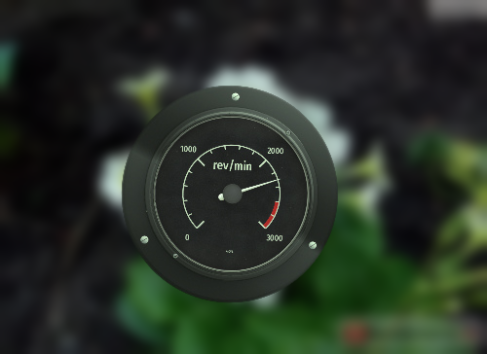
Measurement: 2300,rpm
